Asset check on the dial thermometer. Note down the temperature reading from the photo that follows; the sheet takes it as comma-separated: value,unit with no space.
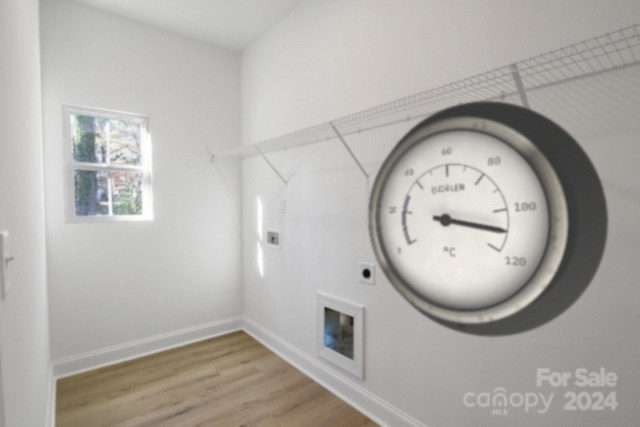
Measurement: 110,°C
